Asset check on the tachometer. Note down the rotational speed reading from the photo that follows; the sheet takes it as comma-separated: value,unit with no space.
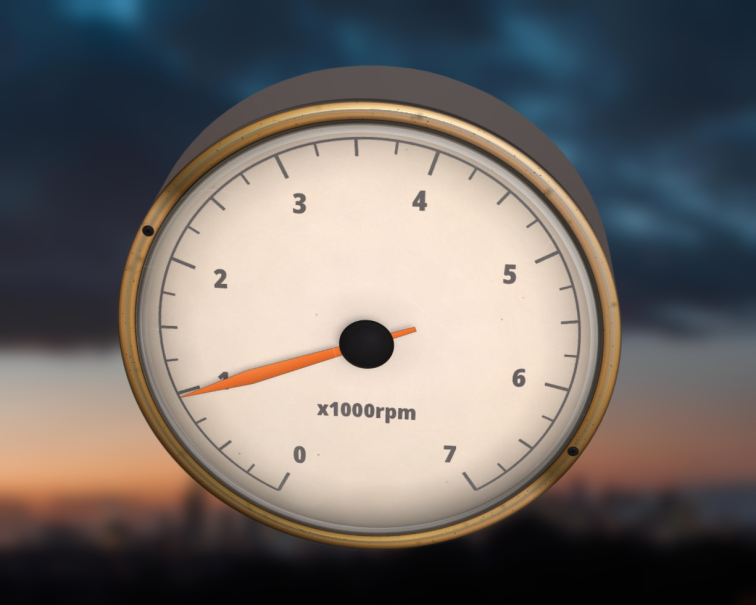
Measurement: 1000,rpm
